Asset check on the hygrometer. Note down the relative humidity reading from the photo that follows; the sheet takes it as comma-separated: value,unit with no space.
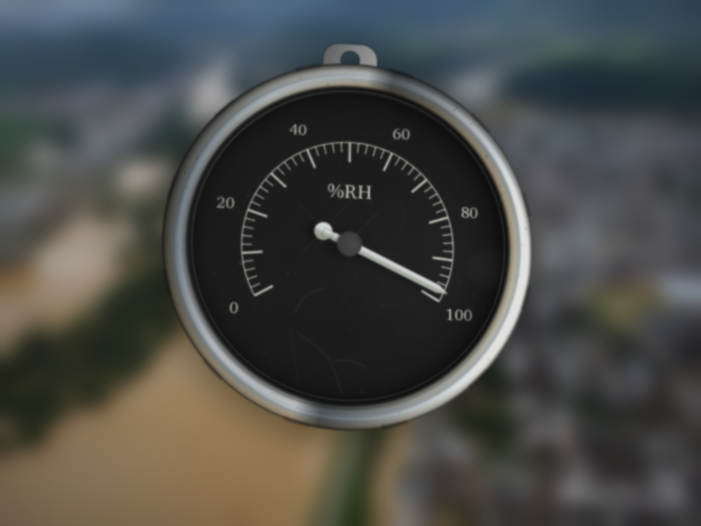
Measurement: 98,%
